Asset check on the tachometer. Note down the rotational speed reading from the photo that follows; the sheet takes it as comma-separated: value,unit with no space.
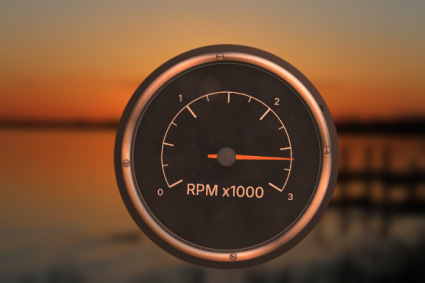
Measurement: 2625,rpm
